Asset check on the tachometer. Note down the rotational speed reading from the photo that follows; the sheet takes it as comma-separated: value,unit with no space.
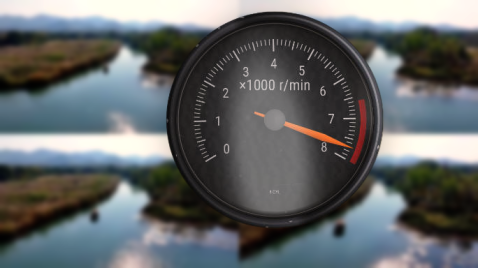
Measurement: 7700,rpm
